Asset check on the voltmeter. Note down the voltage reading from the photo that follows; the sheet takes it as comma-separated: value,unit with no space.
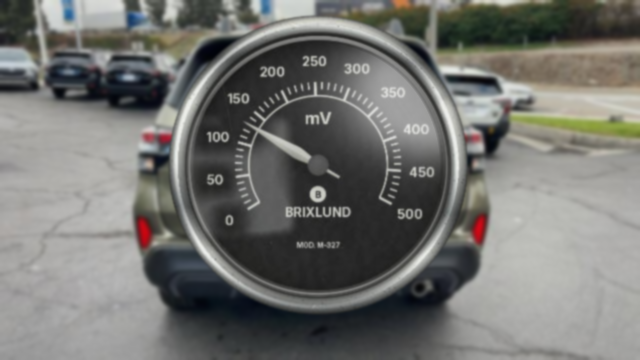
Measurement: 130,mV
